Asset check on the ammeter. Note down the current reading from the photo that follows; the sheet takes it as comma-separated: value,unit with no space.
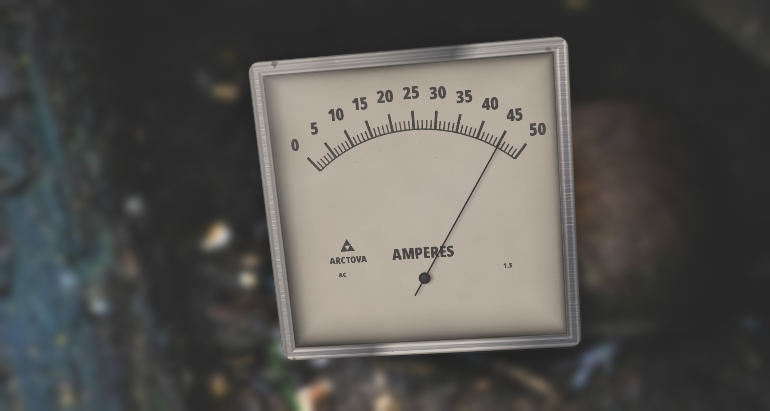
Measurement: 45,A
